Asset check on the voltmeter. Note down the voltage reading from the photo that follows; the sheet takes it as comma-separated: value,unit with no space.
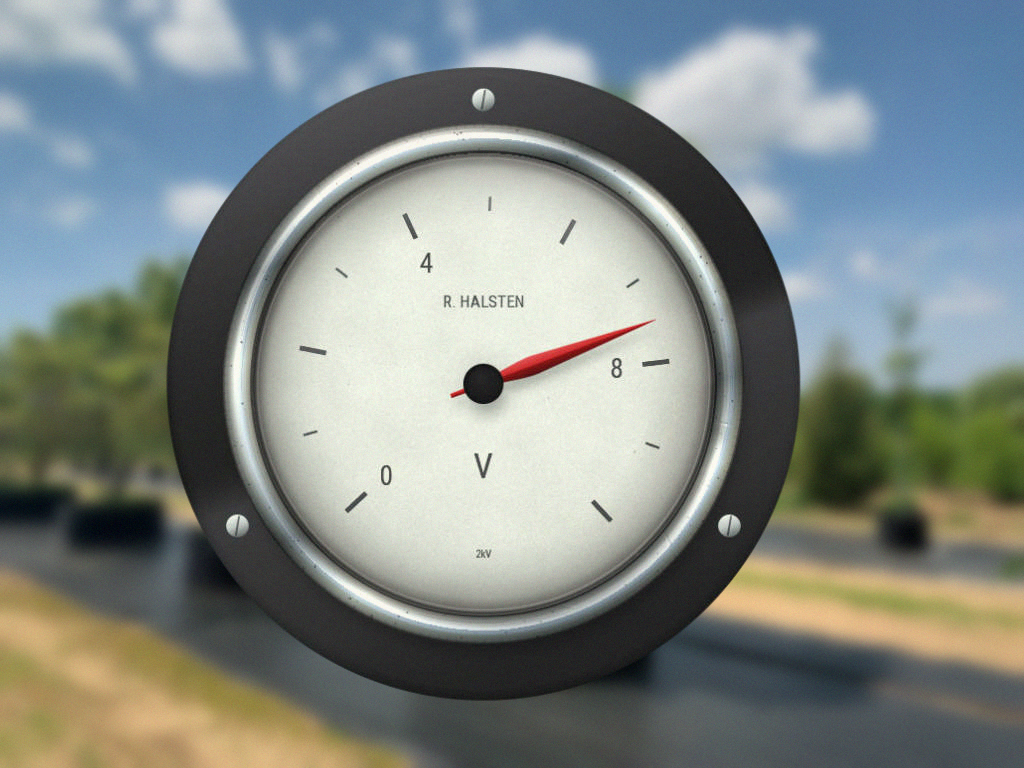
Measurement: 7.5,V
